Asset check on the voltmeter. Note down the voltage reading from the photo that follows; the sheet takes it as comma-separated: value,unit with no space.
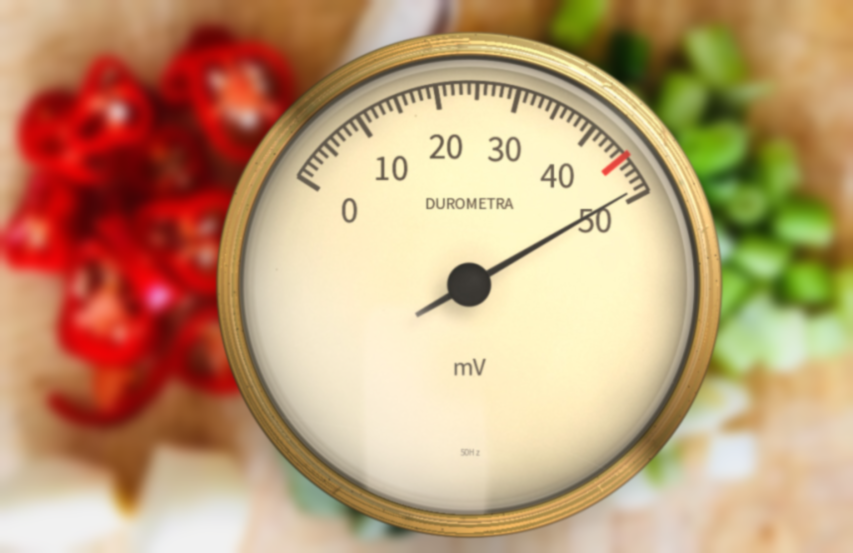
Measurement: 49,mV
